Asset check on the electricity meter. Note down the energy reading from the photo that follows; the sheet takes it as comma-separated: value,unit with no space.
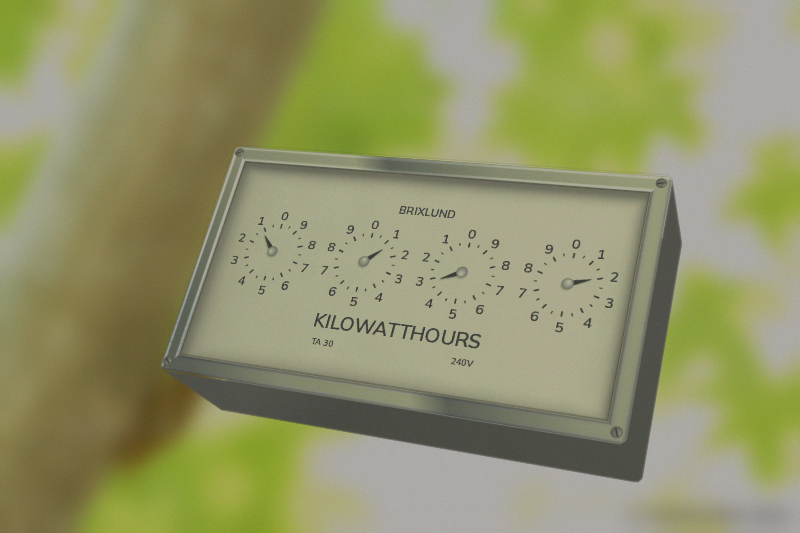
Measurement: 1132,kWh
